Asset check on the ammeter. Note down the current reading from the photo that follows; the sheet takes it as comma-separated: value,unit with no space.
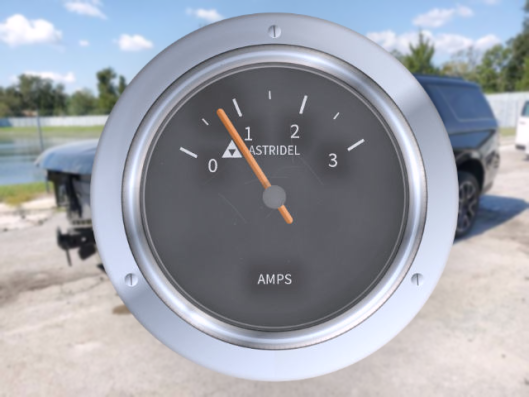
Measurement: 0.75,A
